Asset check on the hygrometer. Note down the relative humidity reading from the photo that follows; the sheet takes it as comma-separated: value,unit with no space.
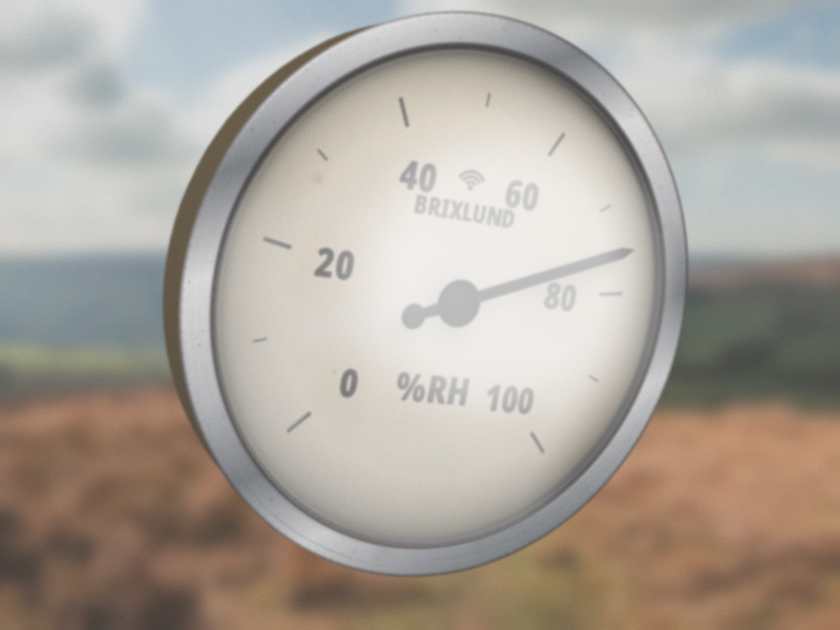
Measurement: 75,%
